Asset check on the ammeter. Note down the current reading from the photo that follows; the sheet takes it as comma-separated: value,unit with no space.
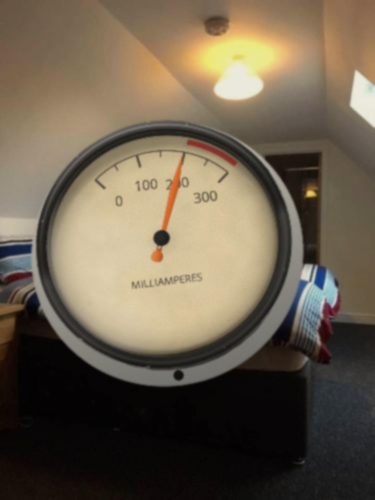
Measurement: 200,mA
